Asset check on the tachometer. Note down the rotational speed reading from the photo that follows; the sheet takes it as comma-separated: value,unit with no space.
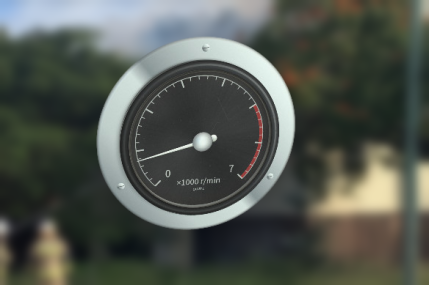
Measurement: 800,rpm
